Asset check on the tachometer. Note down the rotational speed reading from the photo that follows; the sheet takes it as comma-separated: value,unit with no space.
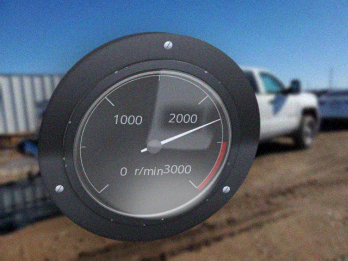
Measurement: 2250,rpm
